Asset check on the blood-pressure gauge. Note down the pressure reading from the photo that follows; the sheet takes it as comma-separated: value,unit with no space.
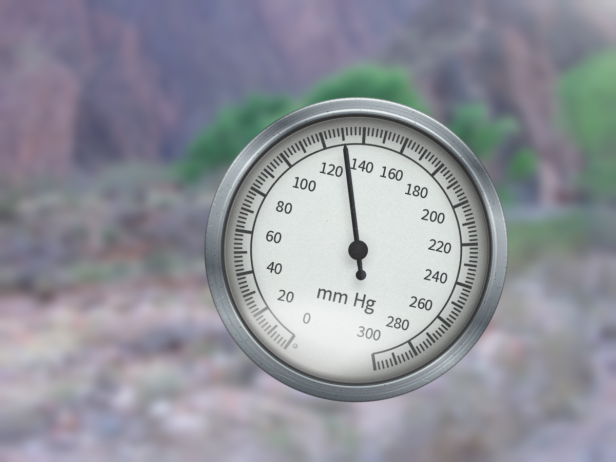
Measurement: 130,mmHg
